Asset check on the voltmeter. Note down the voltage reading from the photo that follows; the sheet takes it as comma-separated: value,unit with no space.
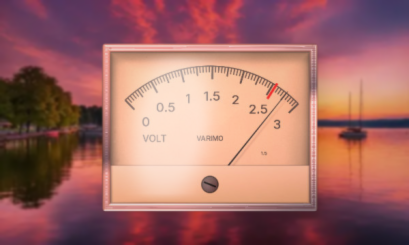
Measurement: 2.75,V
